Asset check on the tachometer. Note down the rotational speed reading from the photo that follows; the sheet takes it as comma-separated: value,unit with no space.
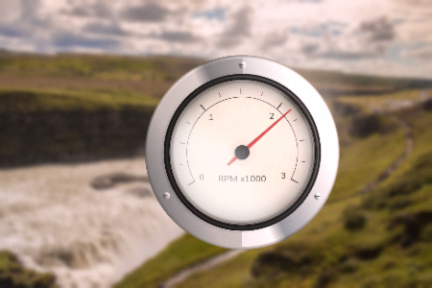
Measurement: 2125,rpm
